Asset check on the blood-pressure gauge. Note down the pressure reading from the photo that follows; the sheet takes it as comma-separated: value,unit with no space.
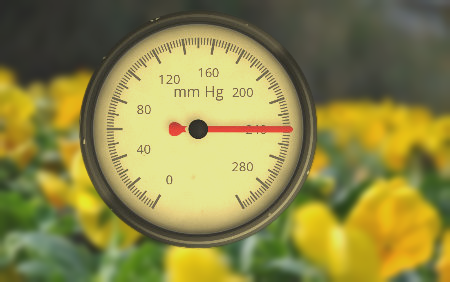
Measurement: 240,mmHg
